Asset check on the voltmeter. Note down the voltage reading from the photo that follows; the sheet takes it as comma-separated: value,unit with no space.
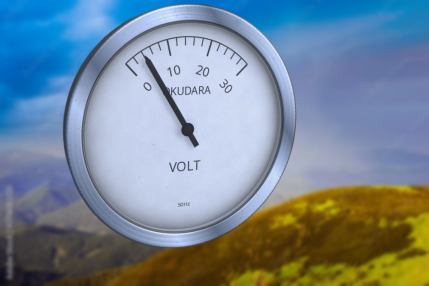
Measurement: 4,V
